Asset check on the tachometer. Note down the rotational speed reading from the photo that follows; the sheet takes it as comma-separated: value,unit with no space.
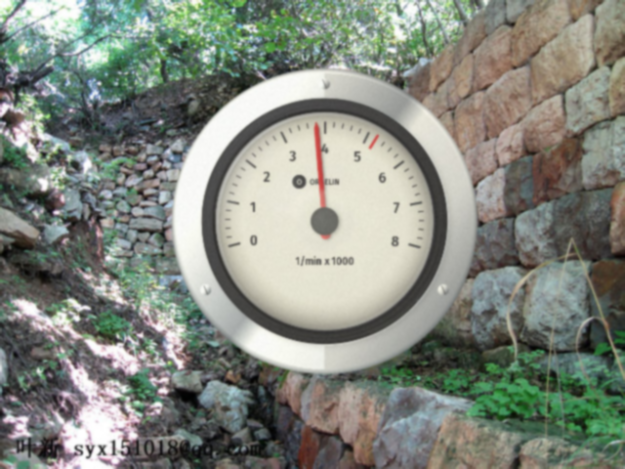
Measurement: 3800,rpm
